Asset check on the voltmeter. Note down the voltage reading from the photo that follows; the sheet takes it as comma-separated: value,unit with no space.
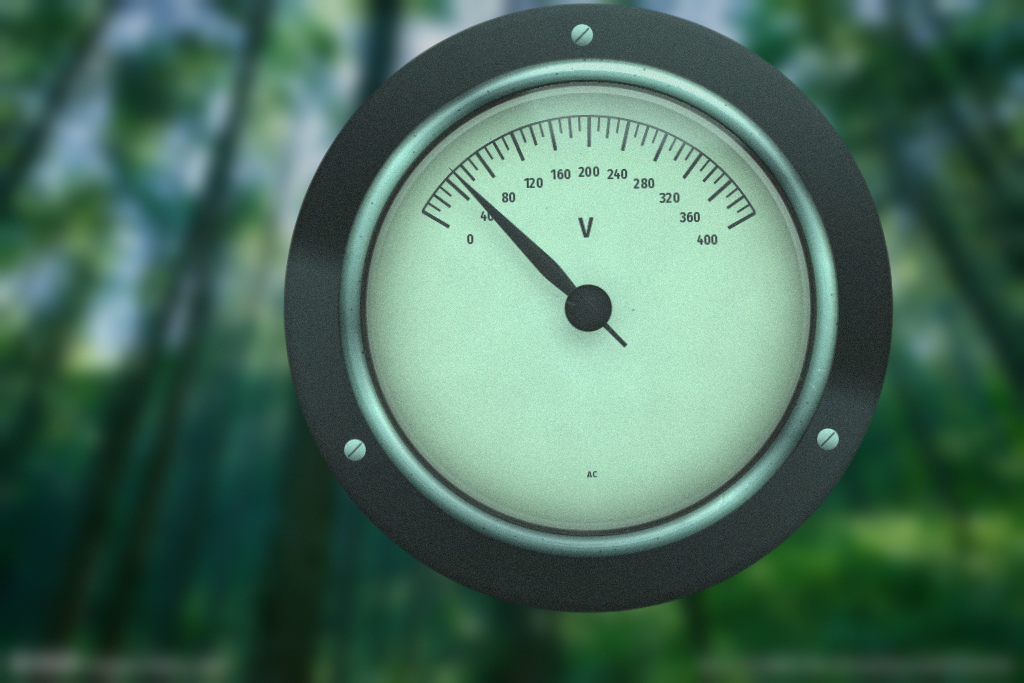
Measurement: 50,V
